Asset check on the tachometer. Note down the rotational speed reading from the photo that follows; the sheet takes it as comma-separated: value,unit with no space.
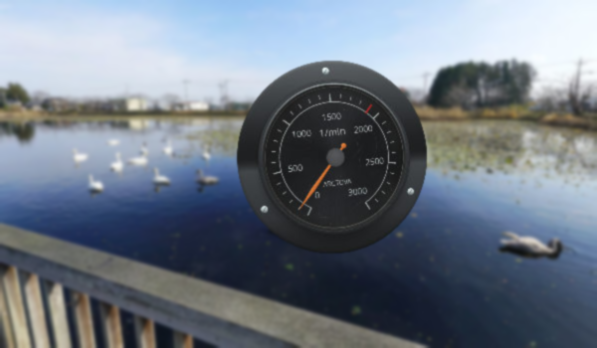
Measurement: 100,rpm
